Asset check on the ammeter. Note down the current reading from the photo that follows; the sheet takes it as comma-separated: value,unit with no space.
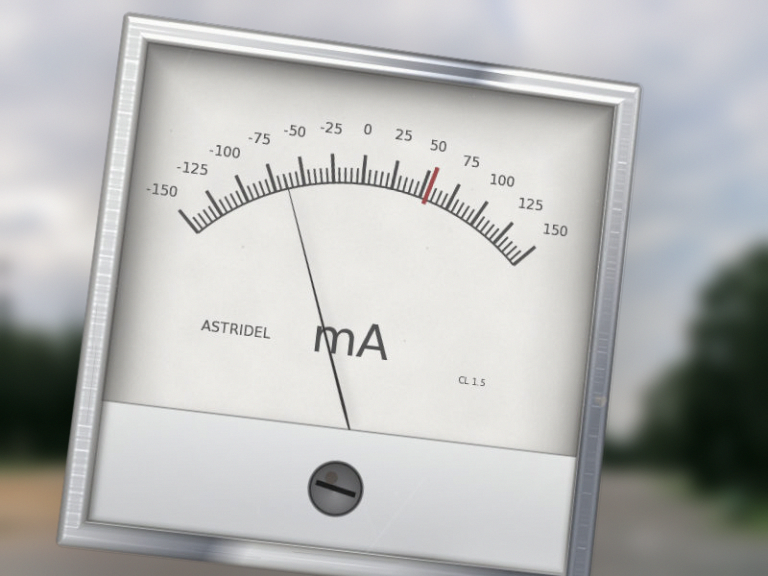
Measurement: -65,mA
